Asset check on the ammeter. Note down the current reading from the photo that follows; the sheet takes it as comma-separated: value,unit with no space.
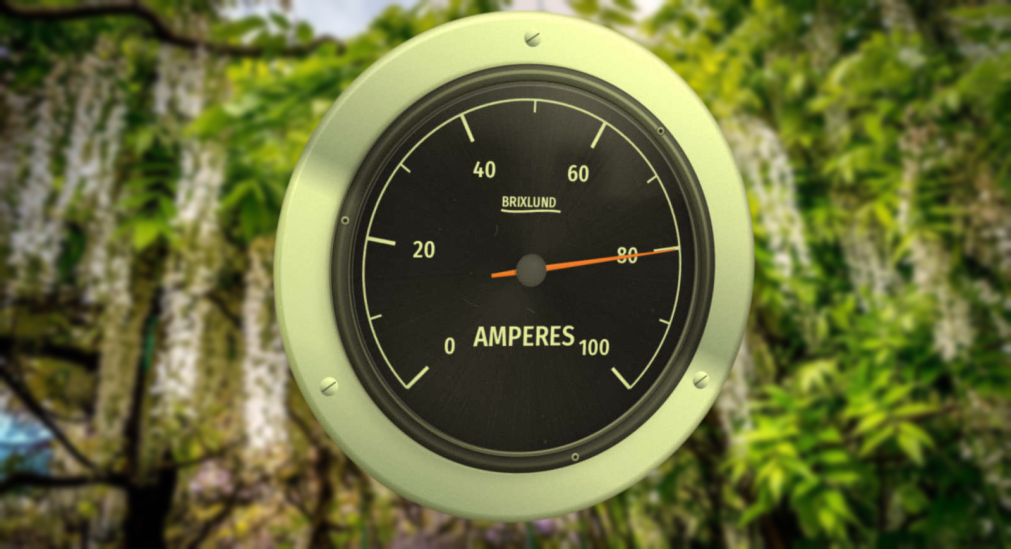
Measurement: 80,A
